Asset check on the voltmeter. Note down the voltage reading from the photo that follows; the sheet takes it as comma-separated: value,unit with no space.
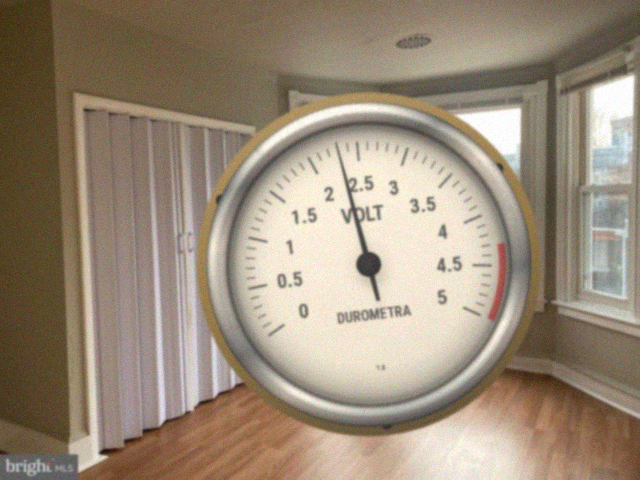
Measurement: 2.3,V
